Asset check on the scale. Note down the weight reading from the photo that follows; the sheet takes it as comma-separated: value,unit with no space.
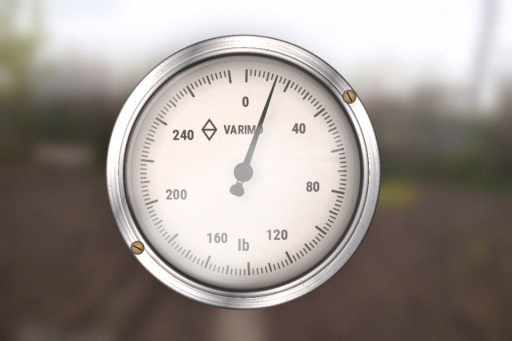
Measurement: 14,lb
